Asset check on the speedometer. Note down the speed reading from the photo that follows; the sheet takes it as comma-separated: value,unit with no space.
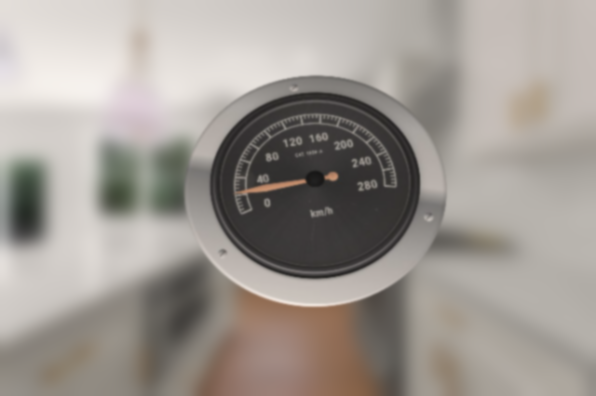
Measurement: 20,km/h
